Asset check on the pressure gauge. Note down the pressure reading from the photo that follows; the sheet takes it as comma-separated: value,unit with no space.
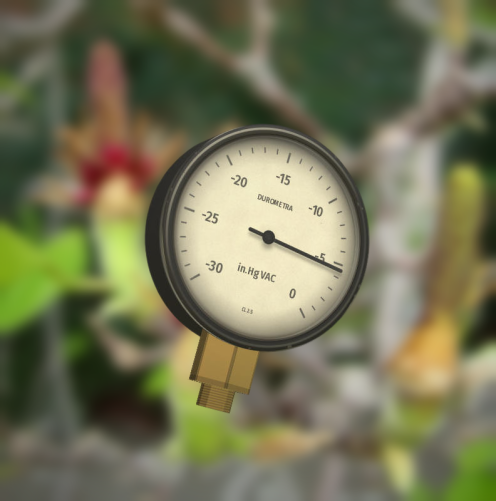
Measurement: -4.5,inHg
